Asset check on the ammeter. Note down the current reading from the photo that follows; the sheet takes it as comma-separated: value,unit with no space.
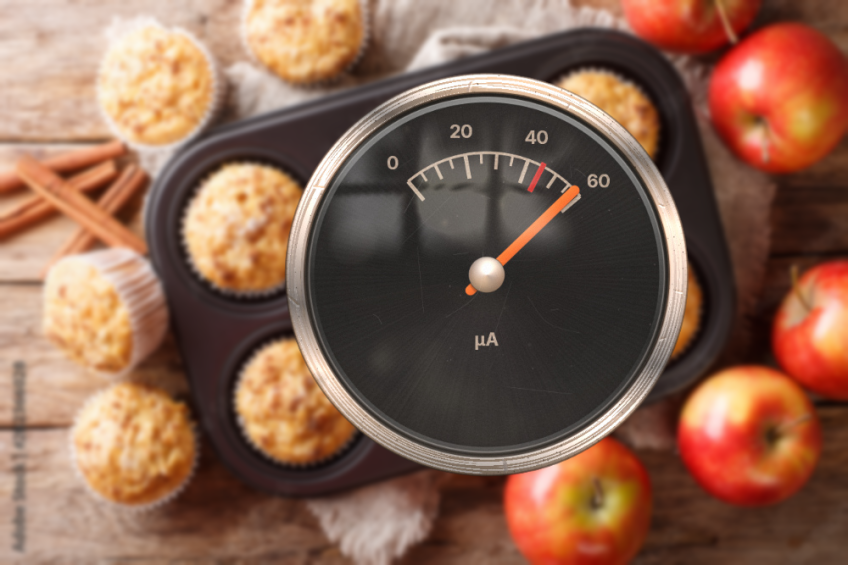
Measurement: 57.5,µA
